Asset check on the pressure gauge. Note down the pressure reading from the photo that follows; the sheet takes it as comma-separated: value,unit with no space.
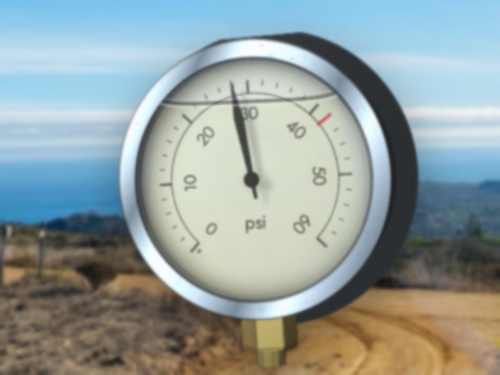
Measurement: 28,psi
